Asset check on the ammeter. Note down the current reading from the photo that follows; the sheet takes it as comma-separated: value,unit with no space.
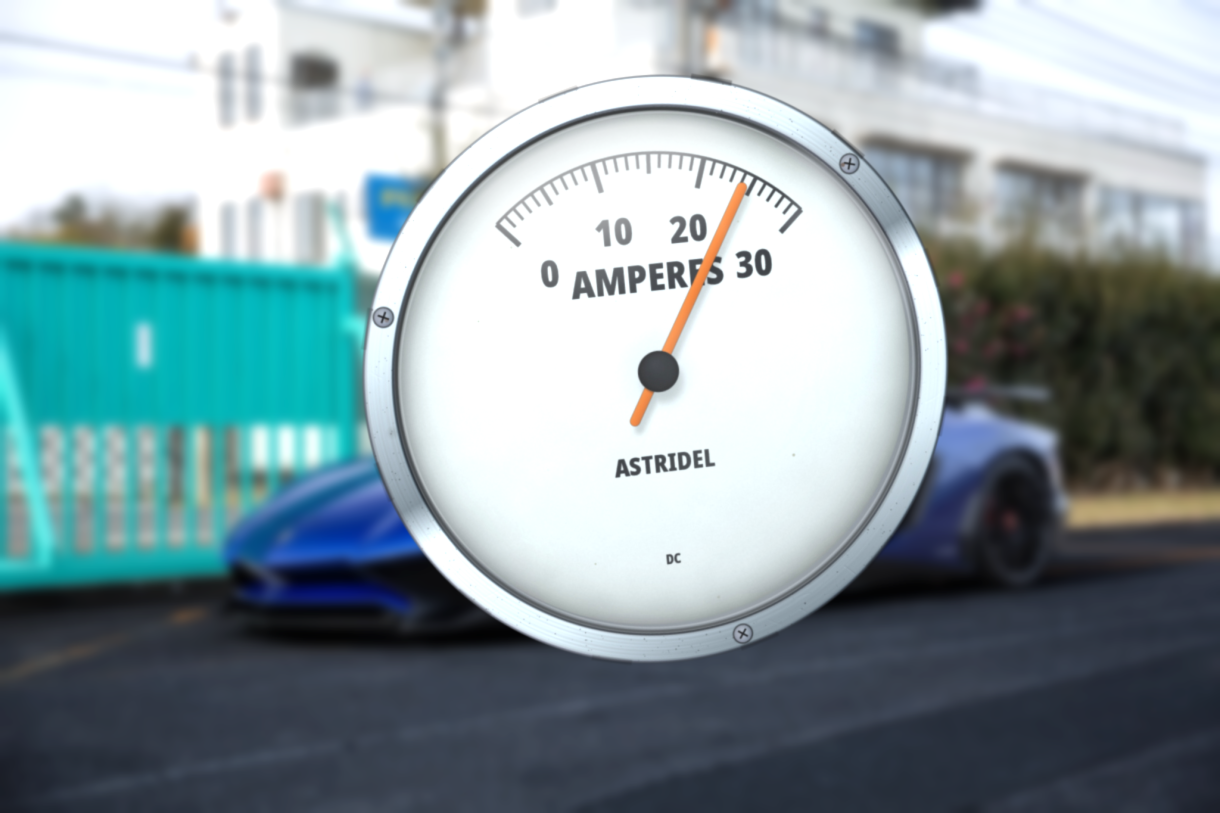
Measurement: 24,A
